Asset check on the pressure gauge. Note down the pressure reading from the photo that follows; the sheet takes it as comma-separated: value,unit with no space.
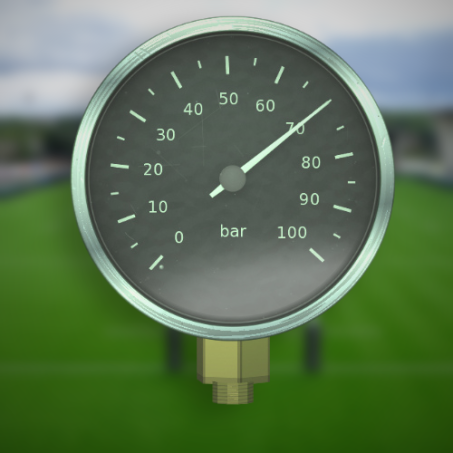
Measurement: 70,bar
